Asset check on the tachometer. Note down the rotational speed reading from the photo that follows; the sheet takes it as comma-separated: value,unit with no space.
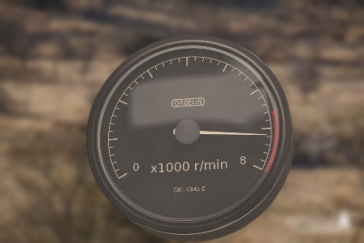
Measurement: 7200,rpm
